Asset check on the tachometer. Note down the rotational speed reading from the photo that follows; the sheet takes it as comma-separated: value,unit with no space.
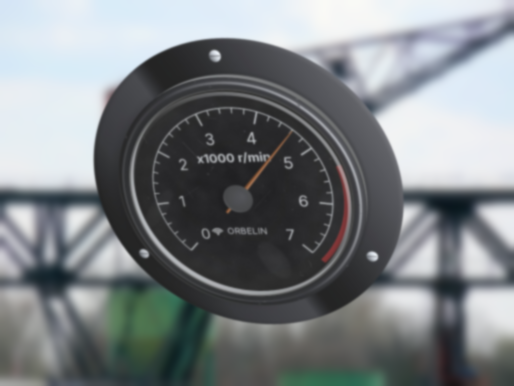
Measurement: 4600,rpm
